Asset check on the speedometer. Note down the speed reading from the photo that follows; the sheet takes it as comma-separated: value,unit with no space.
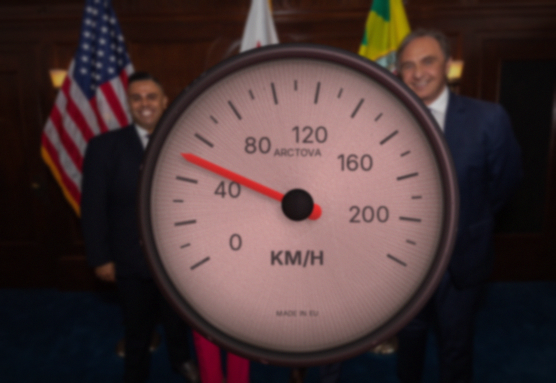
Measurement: 50,km/h
